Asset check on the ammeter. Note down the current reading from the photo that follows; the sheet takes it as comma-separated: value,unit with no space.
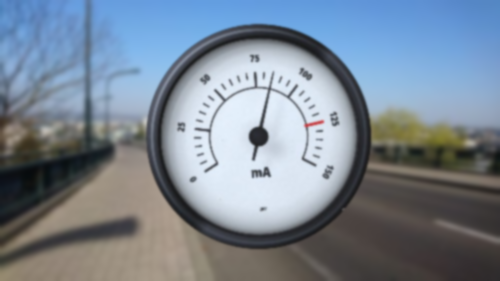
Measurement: 85,mA
